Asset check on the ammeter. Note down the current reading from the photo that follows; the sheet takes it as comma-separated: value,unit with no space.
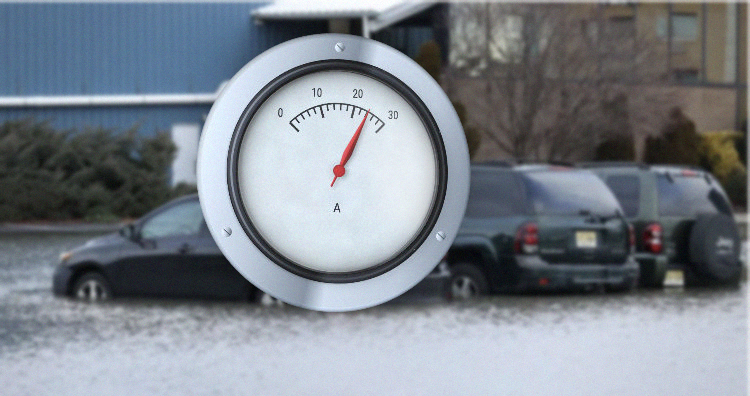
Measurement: 24,A
